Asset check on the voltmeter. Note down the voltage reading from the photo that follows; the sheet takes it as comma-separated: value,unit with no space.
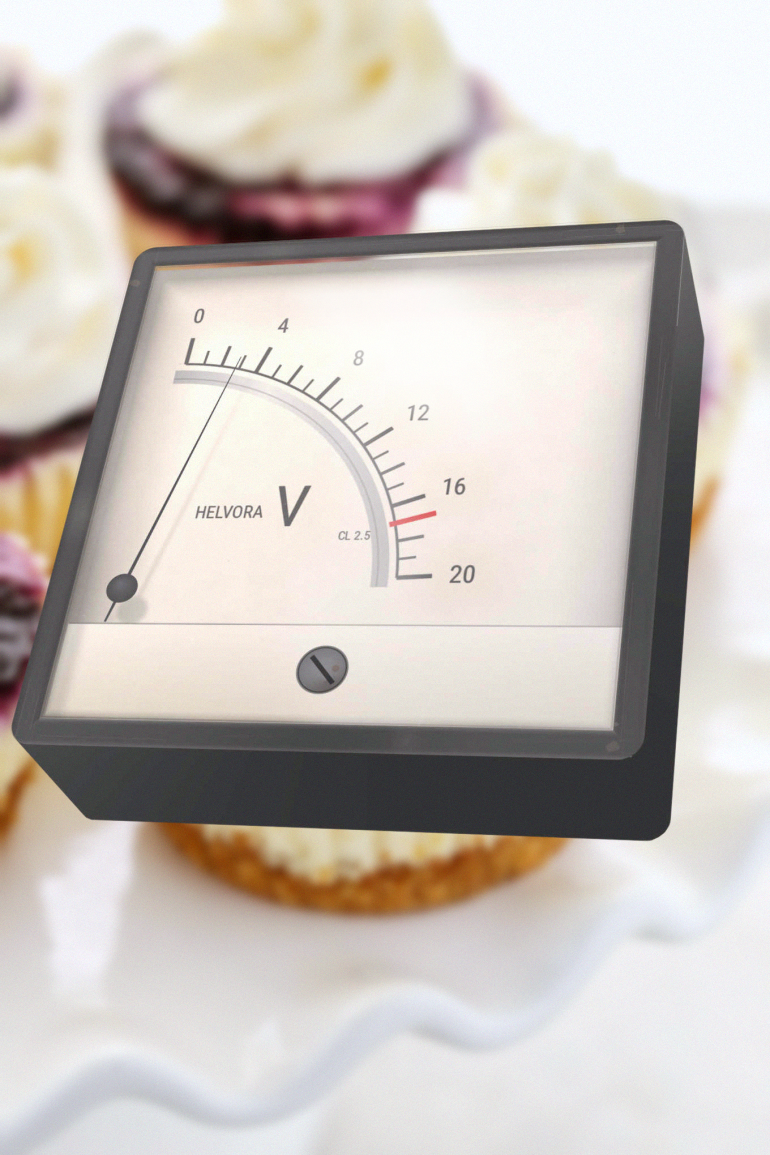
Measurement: 3,V
